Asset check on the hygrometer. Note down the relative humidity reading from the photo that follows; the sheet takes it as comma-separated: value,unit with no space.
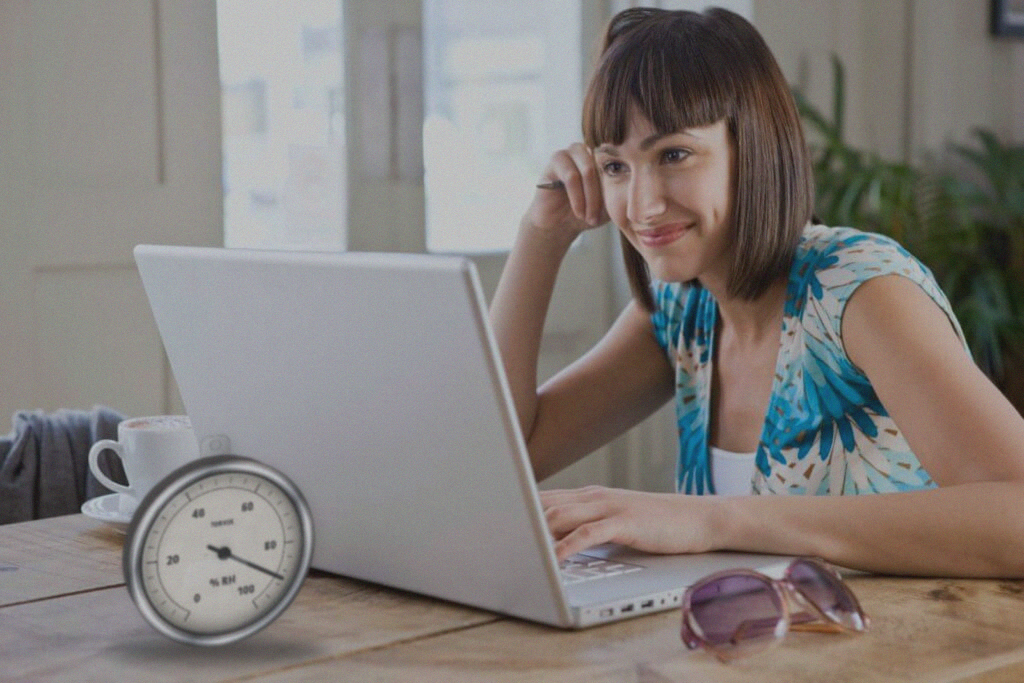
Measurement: 90,%
